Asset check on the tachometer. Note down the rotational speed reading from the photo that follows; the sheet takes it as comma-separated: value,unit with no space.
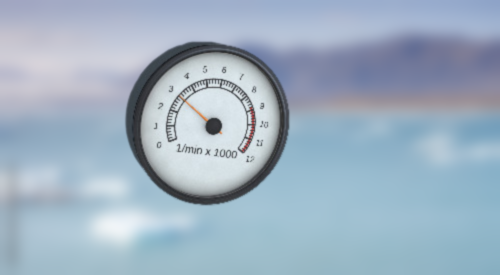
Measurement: 3000,rpm
